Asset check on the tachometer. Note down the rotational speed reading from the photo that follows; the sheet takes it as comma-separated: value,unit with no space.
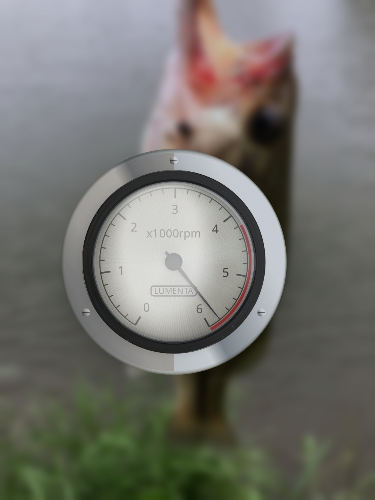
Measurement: 5800,rpm
